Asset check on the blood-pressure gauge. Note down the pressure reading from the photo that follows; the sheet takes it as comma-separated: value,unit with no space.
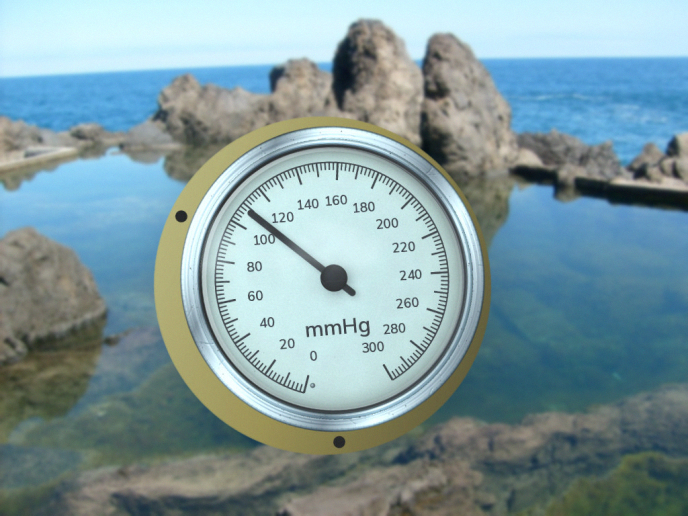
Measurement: 108,mmHg
